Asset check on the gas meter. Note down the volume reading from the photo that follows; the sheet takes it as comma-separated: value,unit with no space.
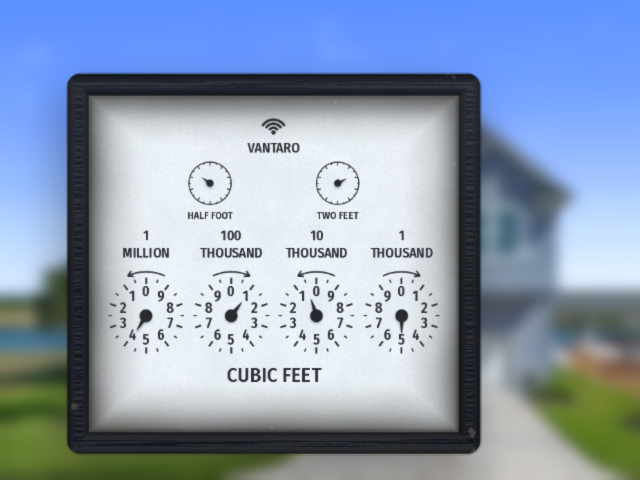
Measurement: 410500,ft³
